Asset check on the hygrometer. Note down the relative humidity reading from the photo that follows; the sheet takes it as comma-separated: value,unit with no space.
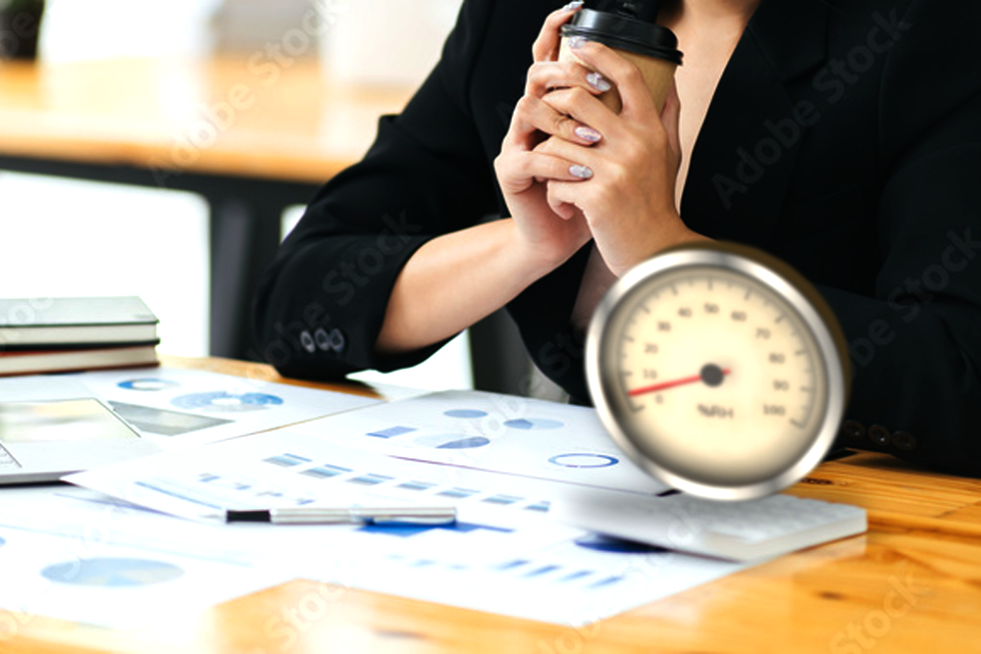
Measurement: 5,%
